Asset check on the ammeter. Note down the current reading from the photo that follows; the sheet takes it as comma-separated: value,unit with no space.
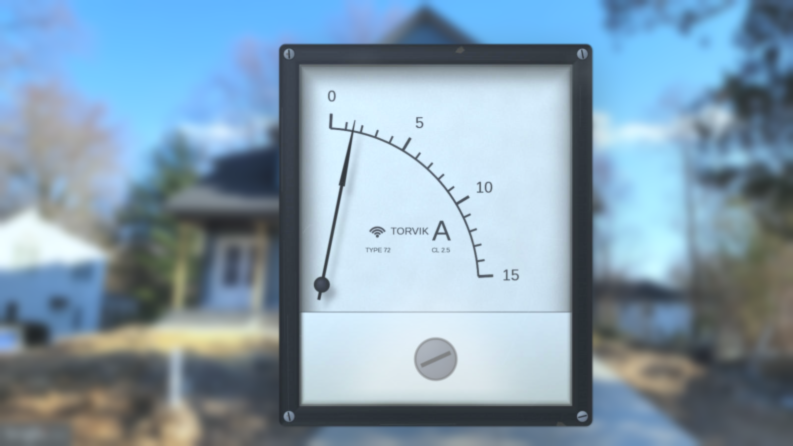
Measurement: 1.5,A
